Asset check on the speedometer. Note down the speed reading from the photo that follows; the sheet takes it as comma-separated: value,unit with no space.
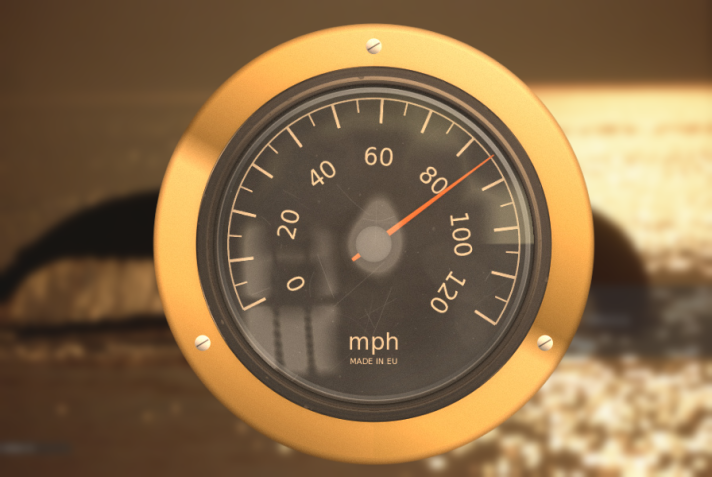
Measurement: 85,mph
